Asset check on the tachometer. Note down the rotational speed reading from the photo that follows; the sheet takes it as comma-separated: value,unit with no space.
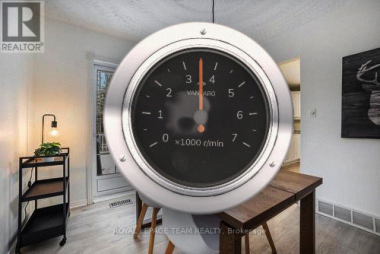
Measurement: 3500,rpm
